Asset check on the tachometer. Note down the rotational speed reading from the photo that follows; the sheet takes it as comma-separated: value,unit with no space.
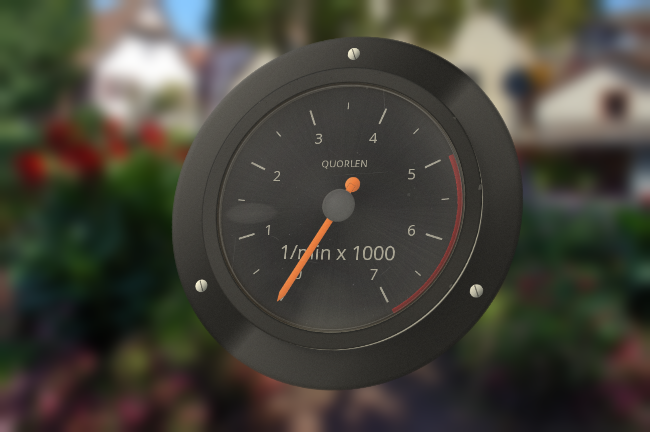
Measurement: 0,rpm
